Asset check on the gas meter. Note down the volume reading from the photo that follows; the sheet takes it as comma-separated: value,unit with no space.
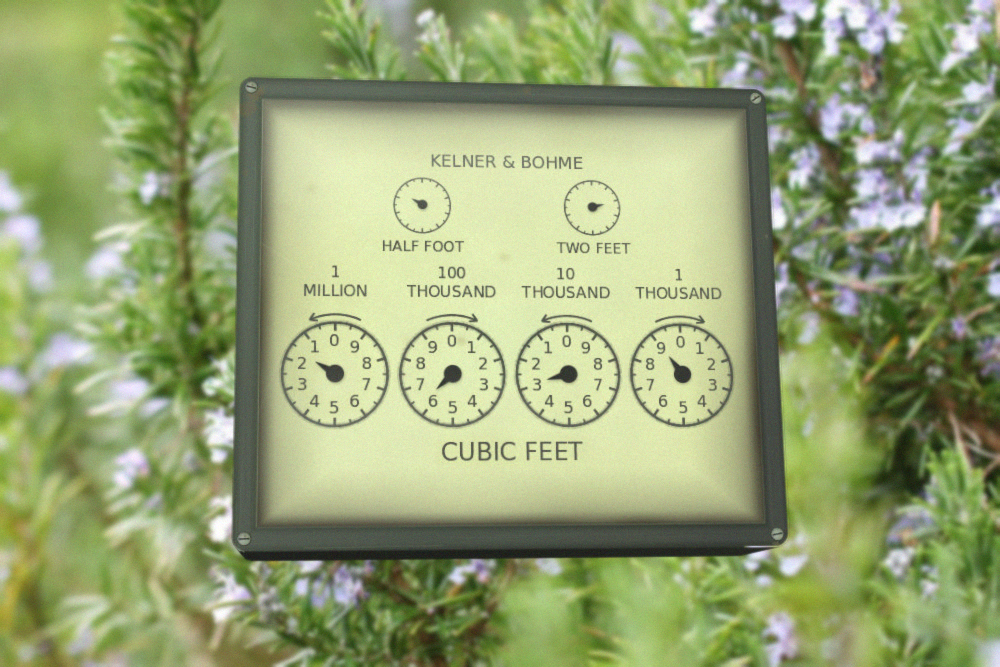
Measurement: 162900,ft³
